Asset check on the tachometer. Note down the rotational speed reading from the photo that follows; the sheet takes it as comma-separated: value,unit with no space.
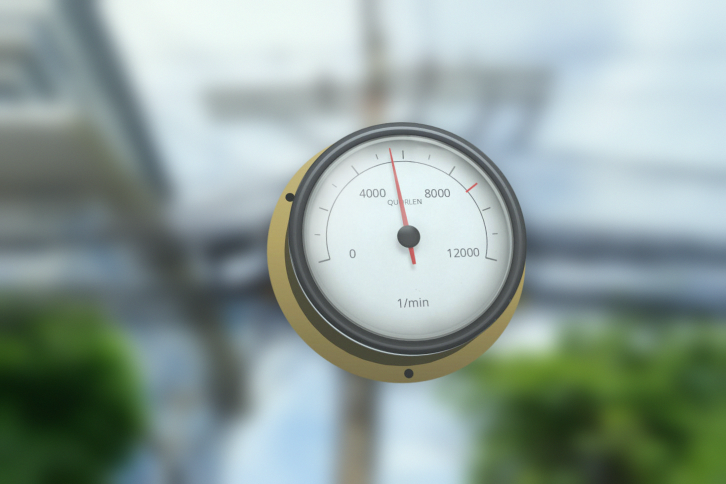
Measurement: 5500,rpm
